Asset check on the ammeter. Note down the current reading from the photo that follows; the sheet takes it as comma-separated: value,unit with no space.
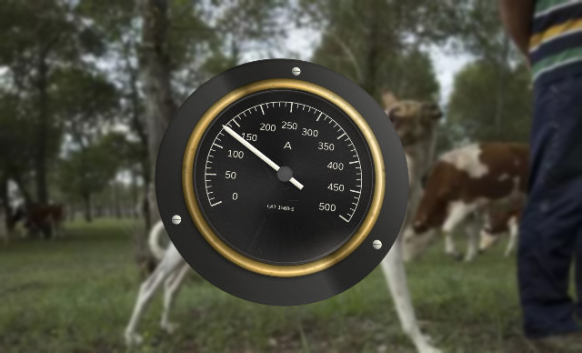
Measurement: 130,A
